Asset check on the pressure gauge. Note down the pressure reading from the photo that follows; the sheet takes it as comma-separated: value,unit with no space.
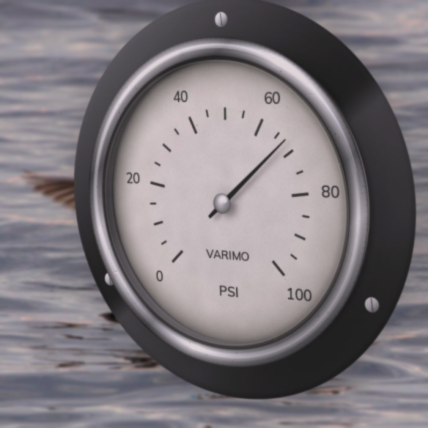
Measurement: 67.5,psi
